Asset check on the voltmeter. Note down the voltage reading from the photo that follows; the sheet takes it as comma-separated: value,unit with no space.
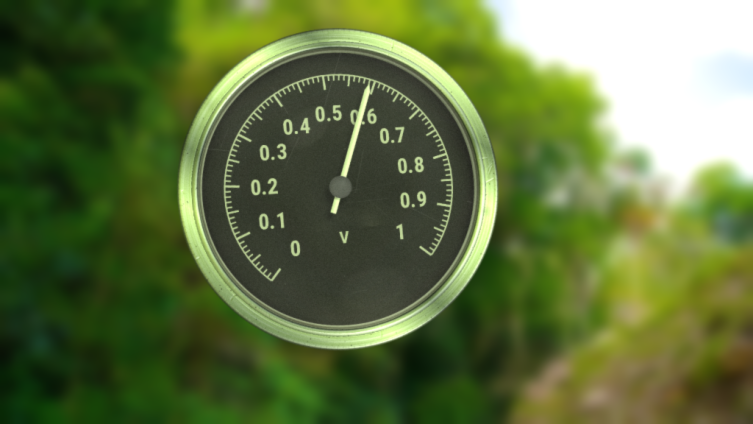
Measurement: 0.59,V
